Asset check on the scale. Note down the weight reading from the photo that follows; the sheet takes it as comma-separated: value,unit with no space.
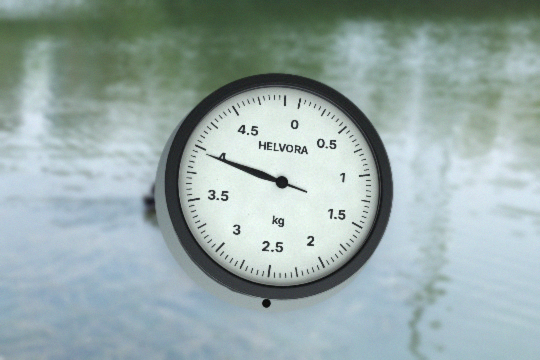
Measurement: 3.95,kg
